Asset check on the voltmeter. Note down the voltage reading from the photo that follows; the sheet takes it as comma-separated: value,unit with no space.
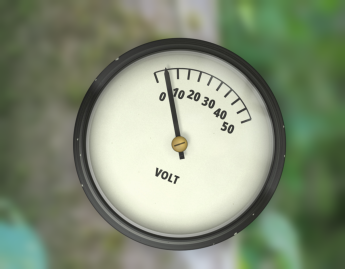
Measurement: 5,V
